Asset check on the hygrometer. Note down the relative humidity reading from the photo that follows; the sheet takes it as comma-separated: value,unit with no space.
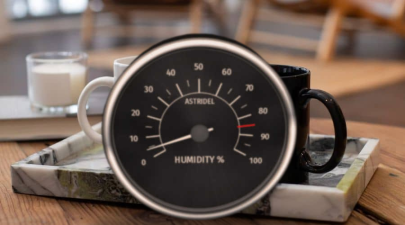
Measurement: 5,%
